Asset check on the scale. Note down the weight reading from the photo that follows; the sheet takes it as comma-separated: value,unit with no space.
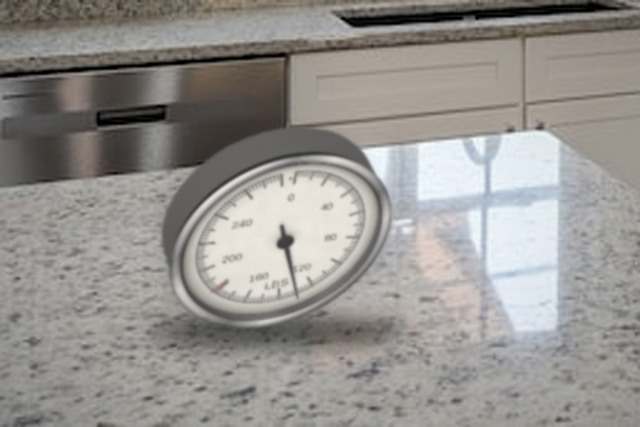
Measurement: 130,lb
